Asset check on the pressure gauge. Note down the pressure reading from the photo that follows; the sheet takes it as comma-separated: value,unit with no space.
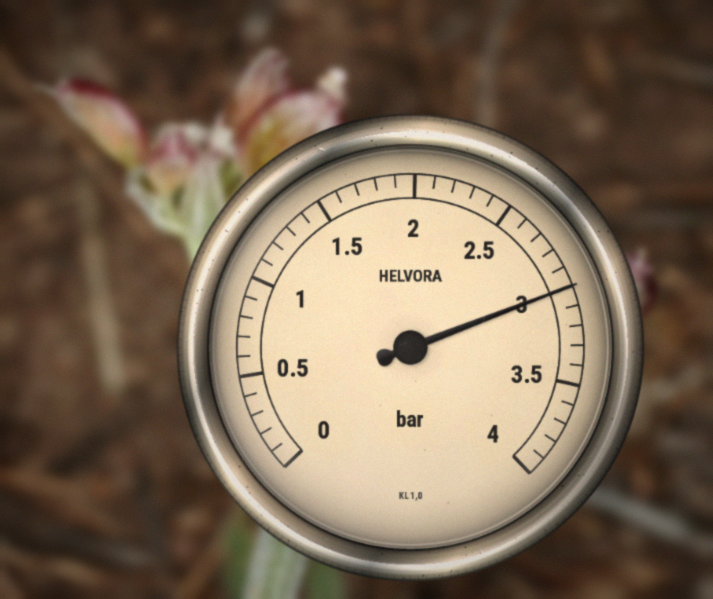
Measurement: 3,bar
